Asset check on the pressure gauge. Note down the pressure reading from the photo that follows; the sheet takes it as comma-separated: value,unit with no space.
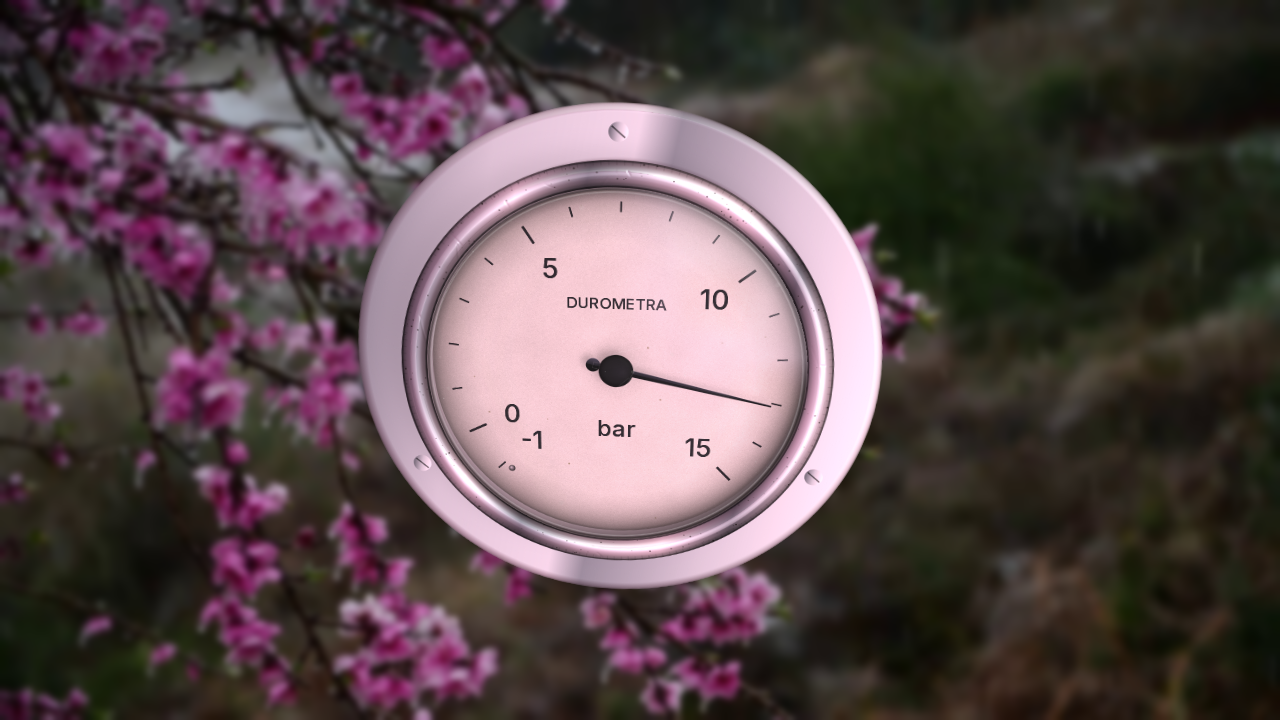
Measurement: 13,bar
